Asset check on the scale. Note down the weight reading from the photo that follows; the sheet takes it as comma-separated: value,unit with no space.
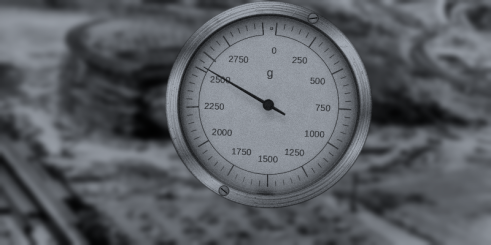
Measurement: 2525,g
